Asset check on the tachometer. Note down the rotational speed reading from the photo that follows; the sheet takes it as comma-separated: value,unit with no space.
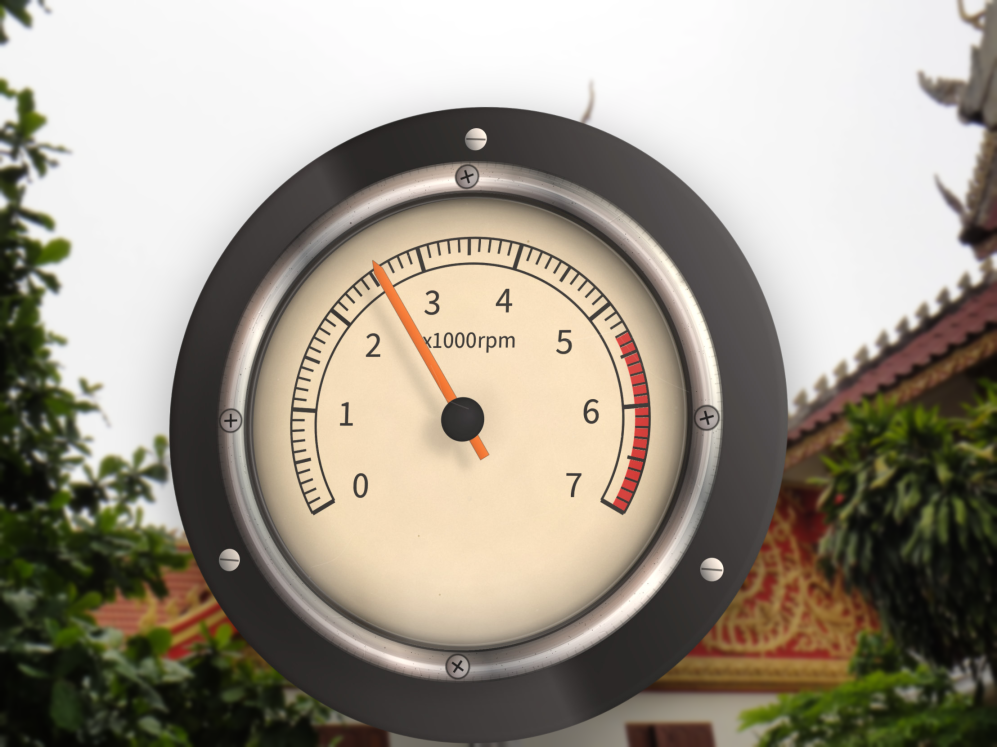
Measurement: 2600,rpm
